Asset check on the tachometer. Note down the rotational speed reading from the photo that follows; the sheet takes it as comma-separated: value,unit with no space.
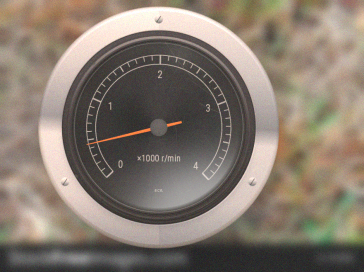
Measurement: 450,rpm
